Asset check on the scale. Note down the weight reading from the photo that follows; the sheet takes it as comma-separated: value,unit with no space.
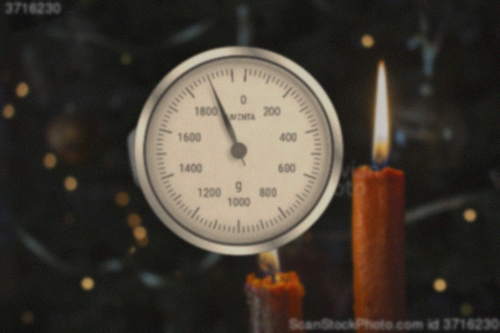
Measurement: 1900,g
